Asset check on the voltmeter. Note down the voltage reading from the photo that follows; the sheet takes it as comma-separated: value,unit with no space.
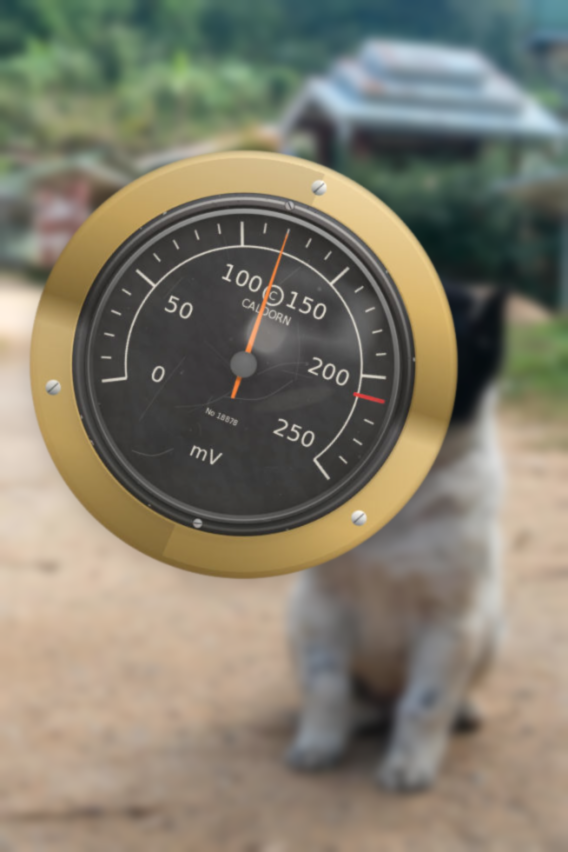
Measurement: 120,mV
